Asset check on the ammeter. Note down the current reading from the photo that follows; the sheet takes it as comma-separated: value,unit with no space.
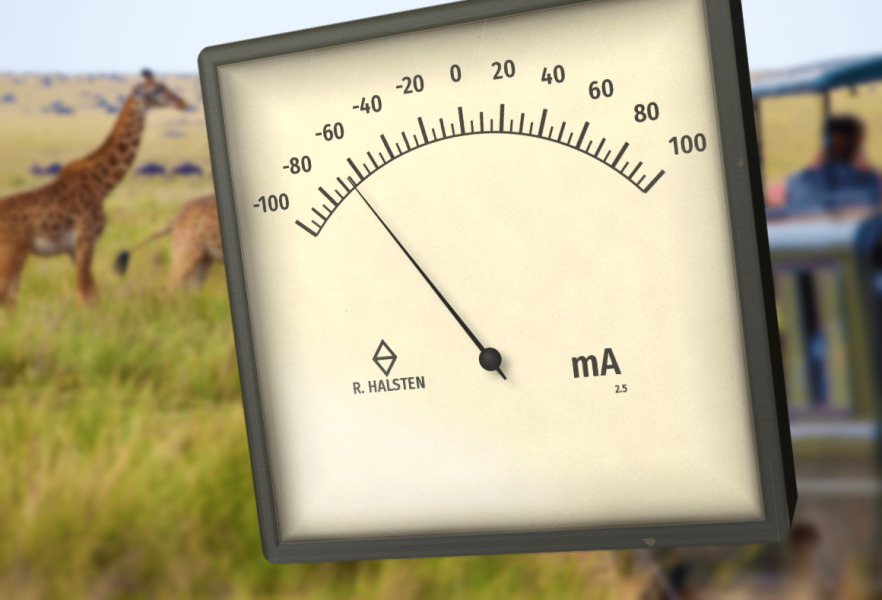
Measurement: -65,mA
